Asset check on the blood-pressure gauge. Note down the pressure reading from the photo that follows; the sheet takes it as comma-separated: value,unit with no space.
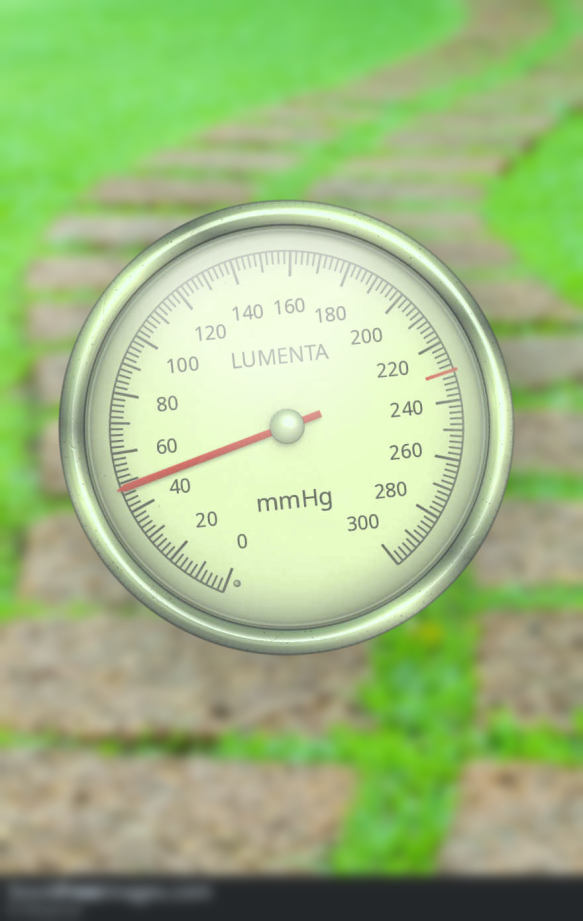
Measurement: 48,mmHg
